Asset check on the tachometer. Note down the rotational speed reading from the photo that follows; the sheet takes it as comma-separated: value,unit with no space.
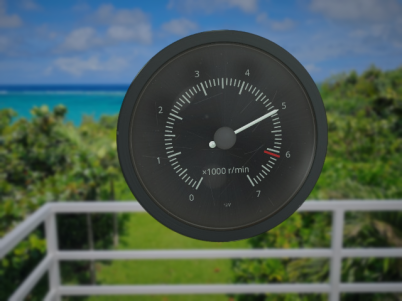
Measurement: 5000,rpm
